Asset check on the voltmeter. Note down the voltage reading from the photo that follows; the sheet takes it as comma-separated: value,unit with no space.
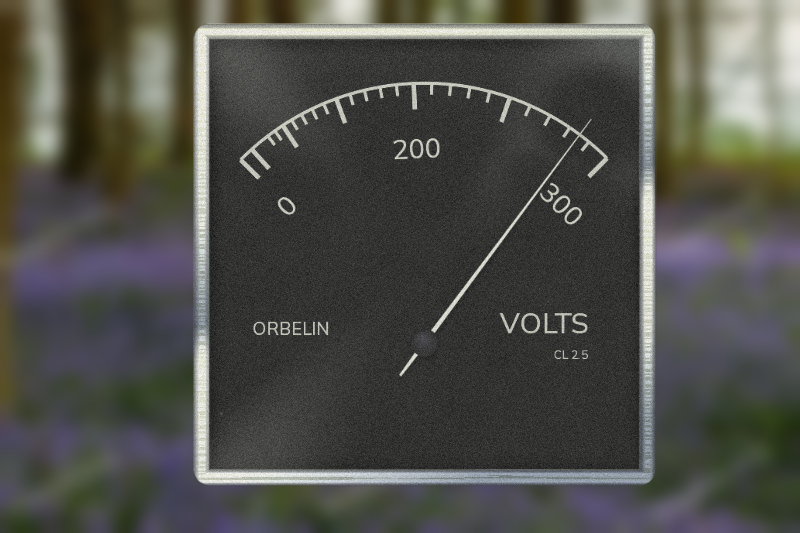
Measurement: 285,V
